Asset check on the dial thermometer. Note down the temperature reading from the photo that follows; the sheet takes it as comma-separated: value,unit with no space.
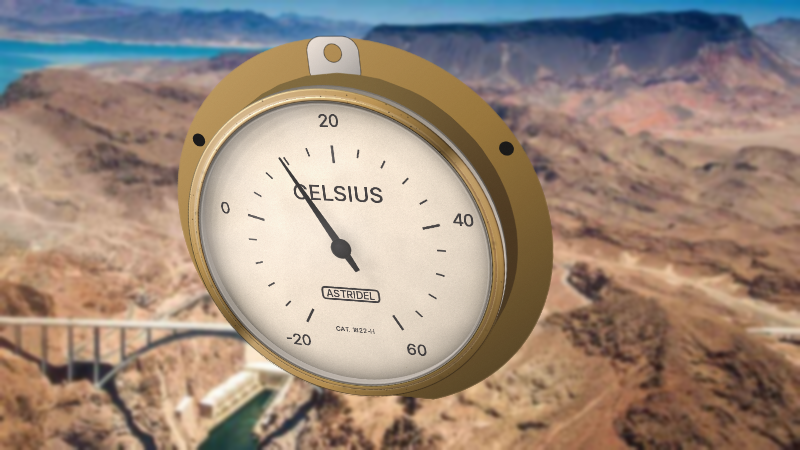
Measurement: 12,°C
